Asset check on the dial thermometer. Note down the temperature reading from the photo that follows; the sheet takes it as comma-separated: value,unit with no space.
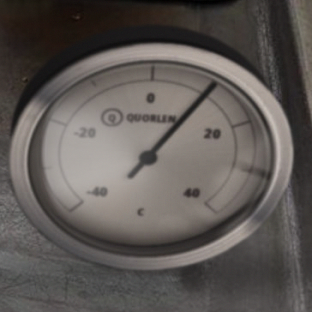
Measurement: 10,°C
